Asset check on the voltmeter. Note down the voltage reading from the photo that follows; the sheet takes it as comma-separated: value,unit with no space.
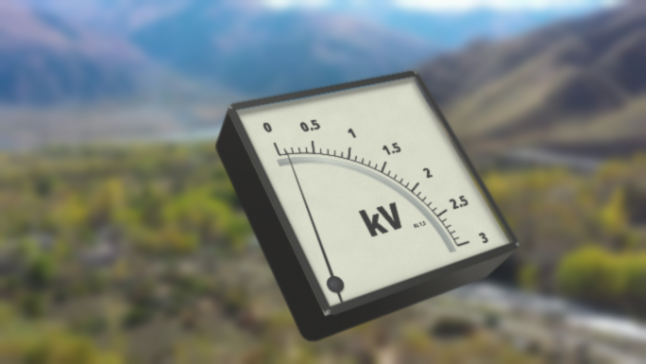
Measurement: 0.1,kV
